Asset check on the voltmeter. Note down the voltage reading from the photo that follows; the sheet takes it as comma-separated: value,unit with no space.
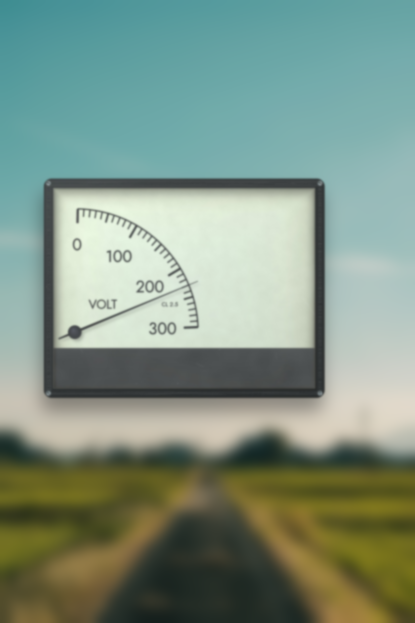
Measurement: 230,V
